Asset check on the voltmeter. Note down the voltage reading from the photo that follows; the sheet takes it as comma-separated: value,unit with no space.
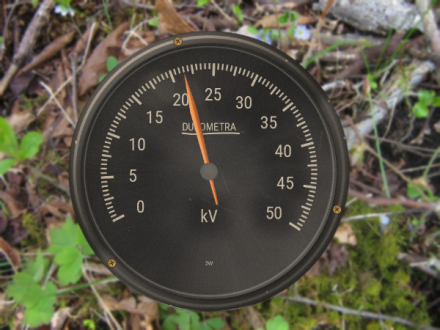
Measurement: 21.5,kV
